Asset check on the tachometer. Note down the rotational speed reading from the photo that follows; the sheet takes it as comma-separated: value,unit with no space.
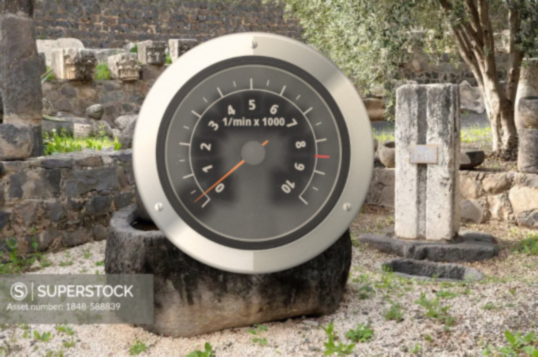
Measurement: 250,rpm
